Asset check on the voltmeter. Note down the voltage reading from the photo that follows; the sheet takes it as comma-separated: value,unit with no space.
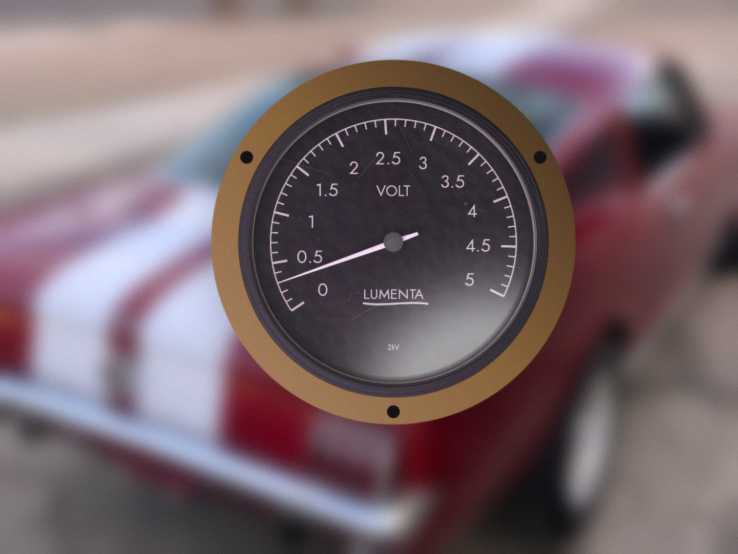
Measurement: 0.3,V
